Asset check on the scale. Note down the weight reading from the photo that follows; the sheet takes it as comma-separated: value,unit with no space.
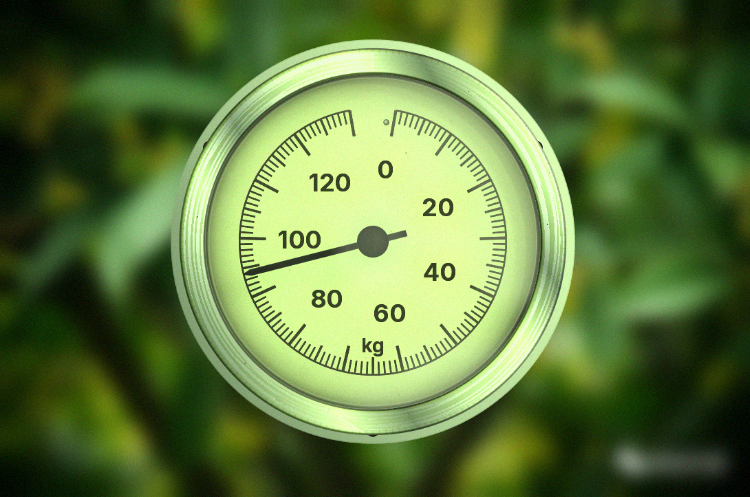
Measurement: 94,kg
